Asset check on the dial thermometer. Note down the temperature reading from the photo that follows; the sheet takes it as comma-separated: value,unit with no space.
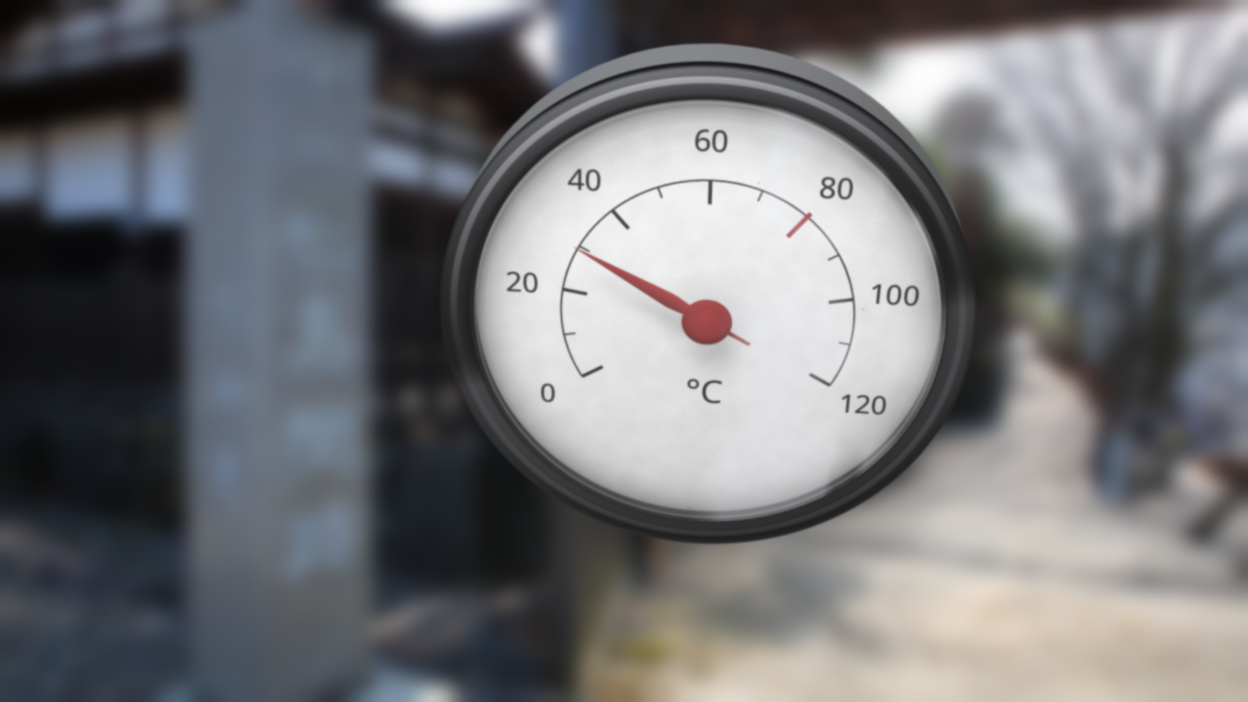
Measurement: 30,°C
